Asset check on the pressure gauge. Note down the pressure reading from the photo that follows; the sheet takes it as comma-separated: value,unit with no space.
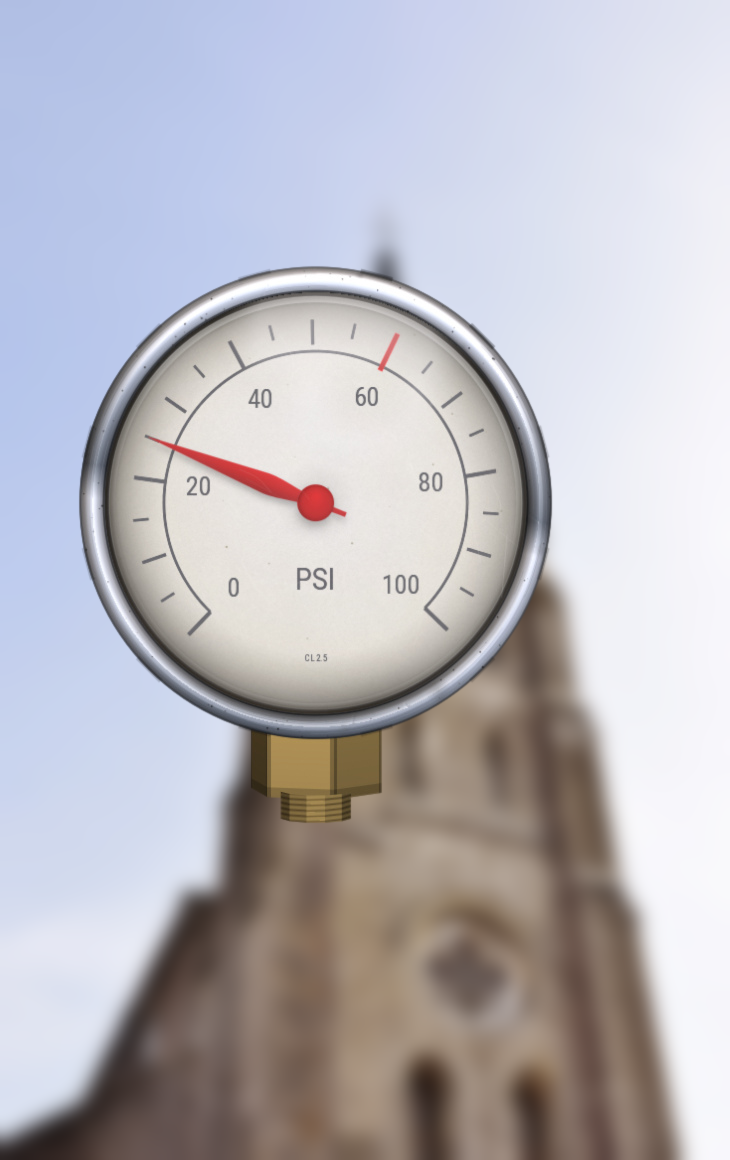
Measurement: 25,psi
